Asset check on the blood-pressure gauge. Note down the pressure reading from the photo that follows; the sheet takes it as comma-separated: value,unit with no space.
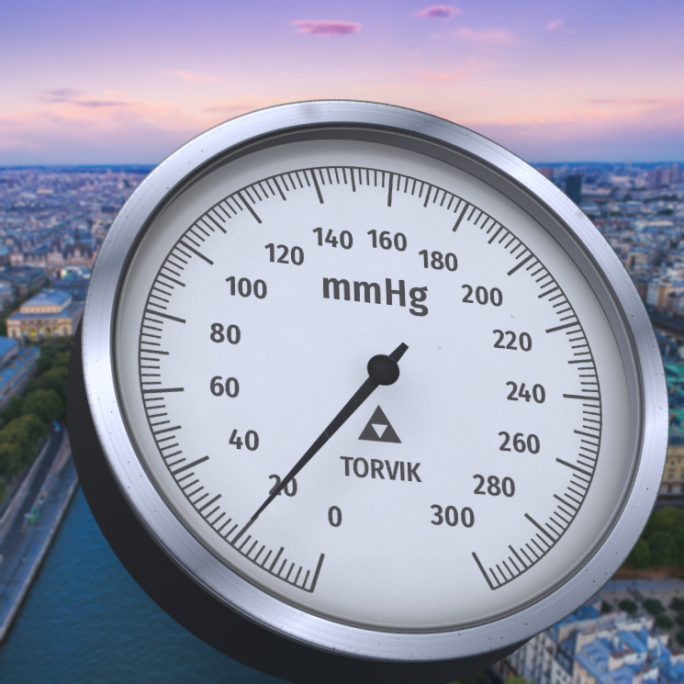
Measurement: 20,mmHg
